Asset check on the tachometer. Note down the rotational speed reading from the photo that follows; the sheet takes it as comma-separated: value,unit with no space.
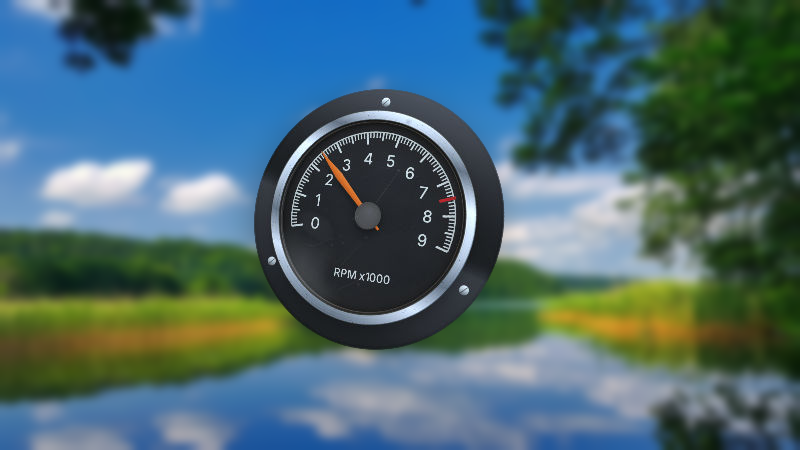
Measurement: 2500,rpm
